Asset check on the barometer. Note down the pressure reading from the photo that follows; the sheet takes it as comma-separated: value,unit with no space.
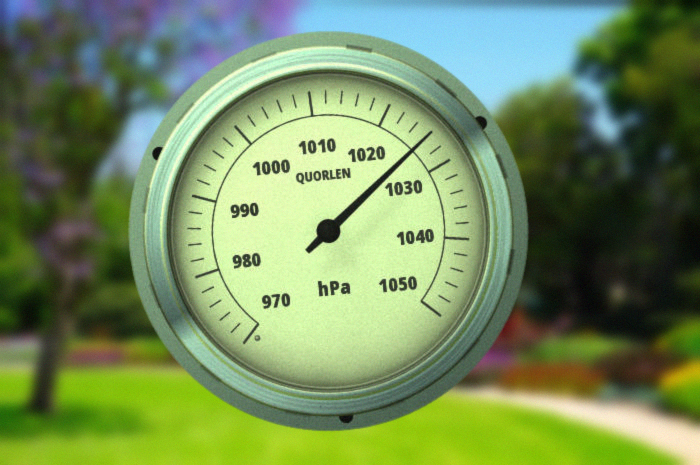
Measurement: 1026,hPa
